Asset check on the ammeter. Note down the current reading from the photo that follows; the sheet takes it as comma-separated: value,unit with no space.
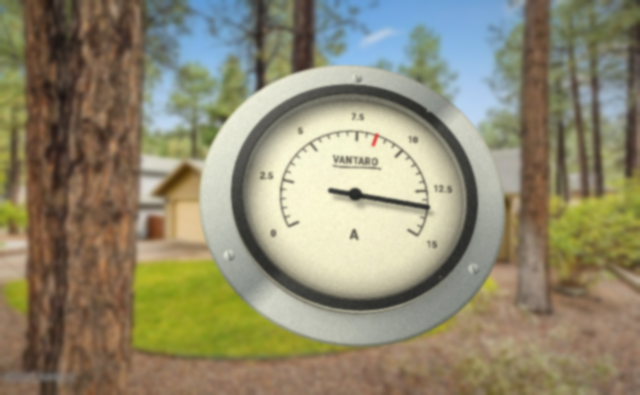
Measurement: 13.5,A
